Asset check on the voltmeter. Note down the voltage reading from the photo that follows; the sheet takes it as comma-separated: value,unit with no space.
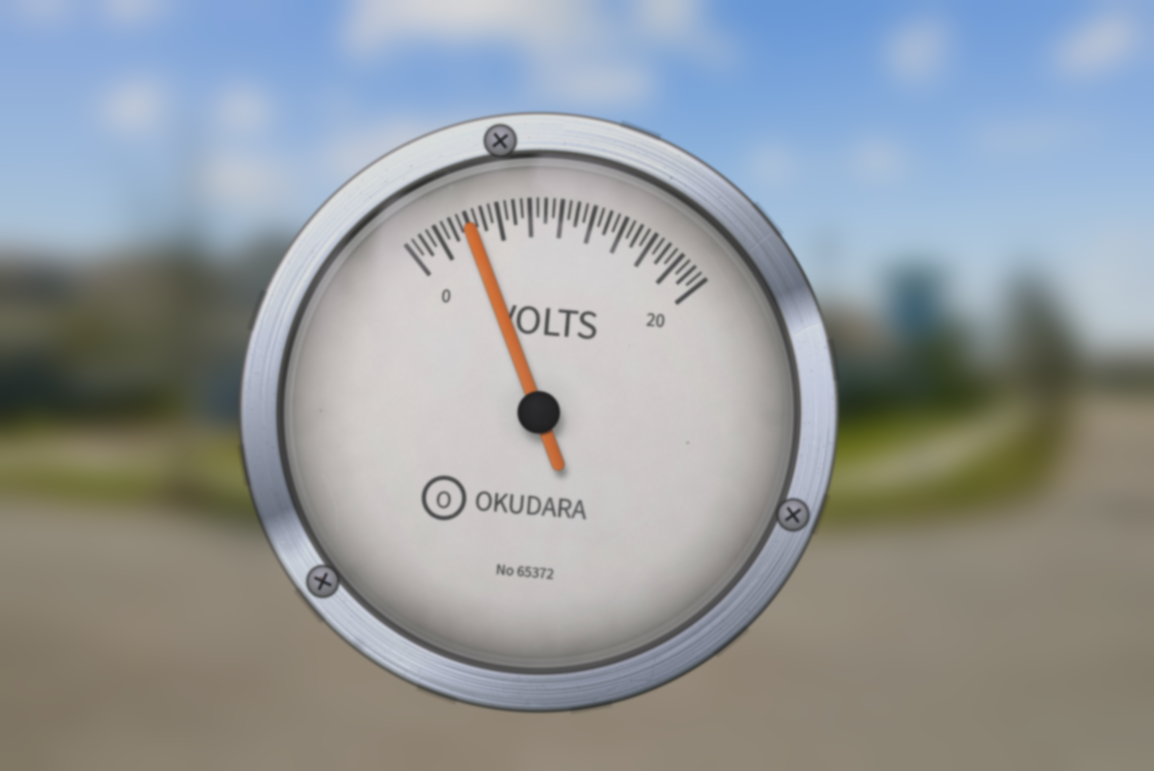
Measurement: 4,V
